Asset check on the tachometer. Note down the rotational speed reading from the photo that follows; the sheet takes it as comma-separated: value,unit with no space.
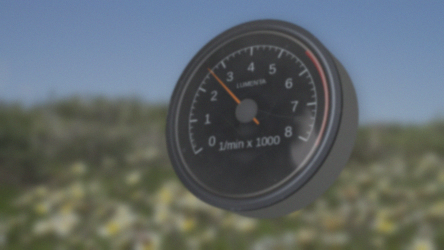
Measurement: 2600,rpm
